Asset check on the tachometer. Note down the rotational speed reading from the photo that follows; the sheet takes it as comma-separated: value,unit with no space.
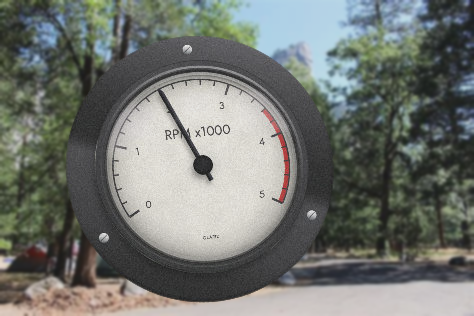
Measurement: 2000,rpm
